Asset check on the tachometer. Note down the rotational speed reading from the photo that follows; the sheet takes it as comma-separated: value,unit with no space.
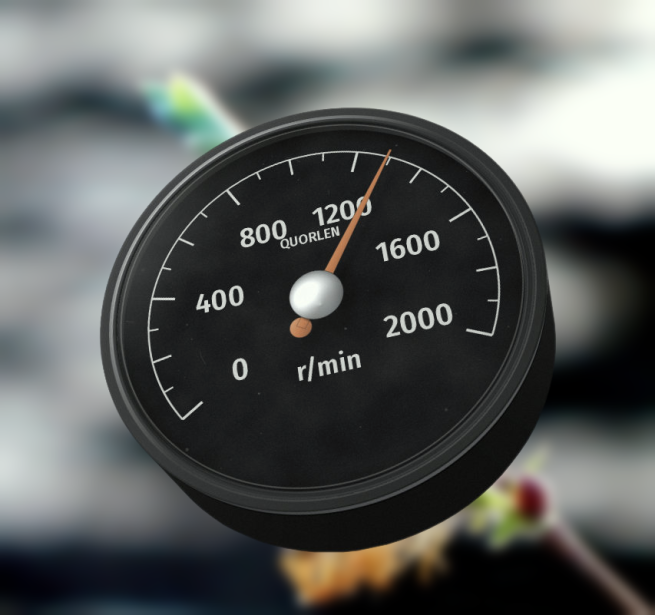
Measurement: 1300,rpm
